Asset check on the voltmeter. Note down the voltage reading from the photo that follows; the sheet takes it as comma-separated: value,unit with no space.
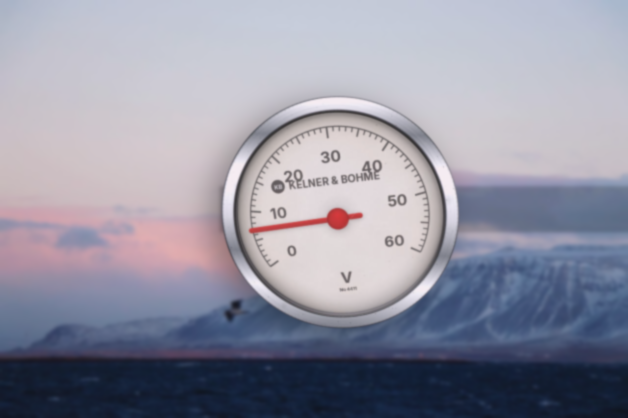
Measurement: 7,V
